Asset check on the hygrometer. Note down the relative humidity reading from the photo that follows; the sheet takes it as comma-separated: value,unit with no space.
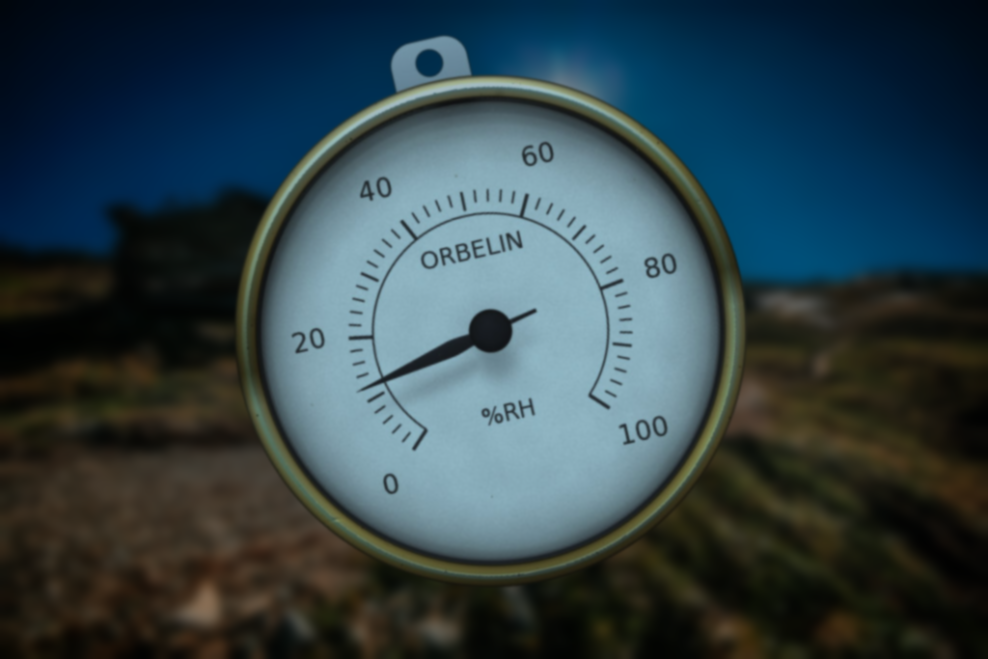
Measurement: 12,%
